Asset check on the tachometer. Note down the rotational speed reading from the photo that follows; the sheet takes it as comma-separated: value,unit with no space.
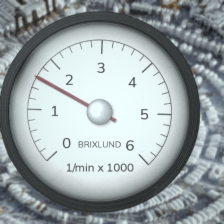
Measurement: 1600,rpm
